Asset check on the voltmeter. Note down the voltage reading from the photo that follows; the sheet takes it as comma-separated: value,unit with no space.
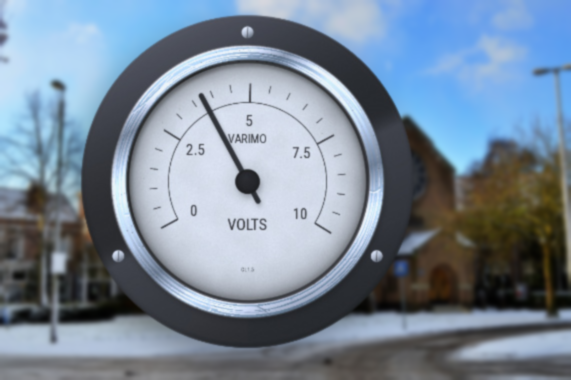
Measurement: 3.75,V
